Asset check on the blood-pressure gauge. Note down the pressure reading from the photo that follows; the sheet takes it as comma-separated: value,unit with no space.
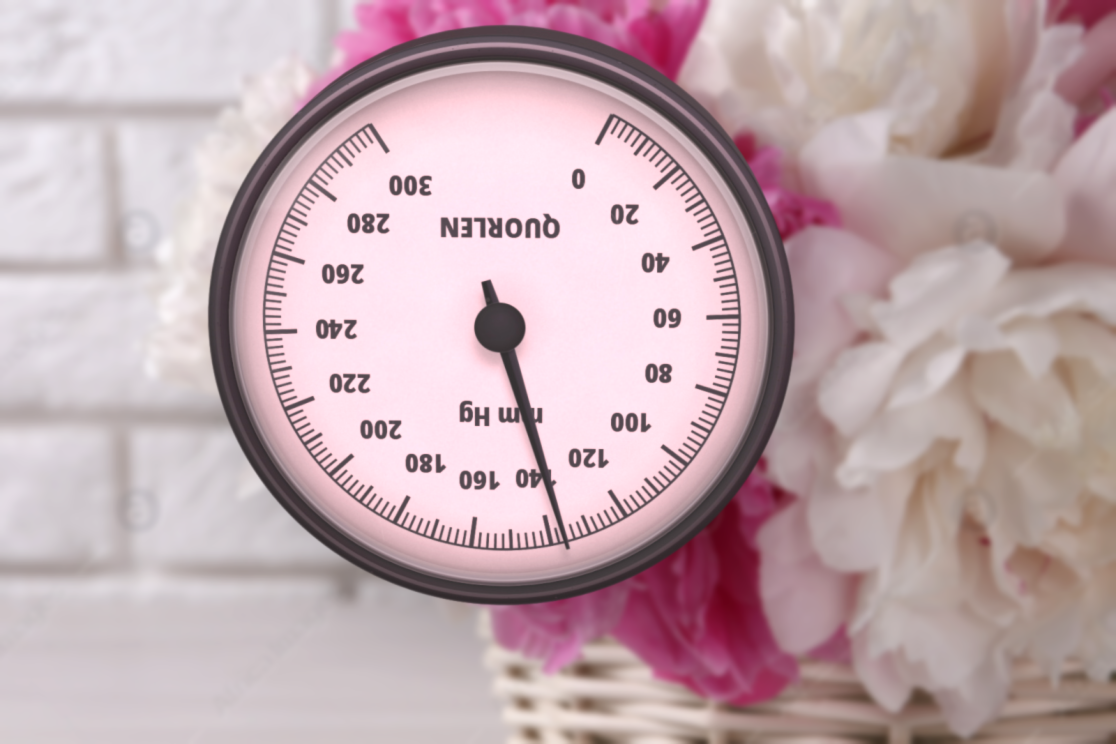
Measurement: 136,mmHg
